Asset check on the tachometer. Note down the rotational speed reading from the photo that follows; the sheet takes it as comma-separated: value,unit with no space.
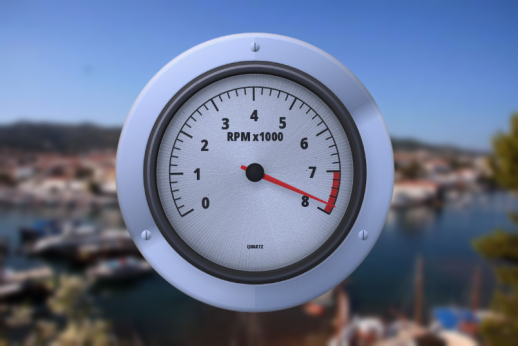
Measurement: 7800,rpm
